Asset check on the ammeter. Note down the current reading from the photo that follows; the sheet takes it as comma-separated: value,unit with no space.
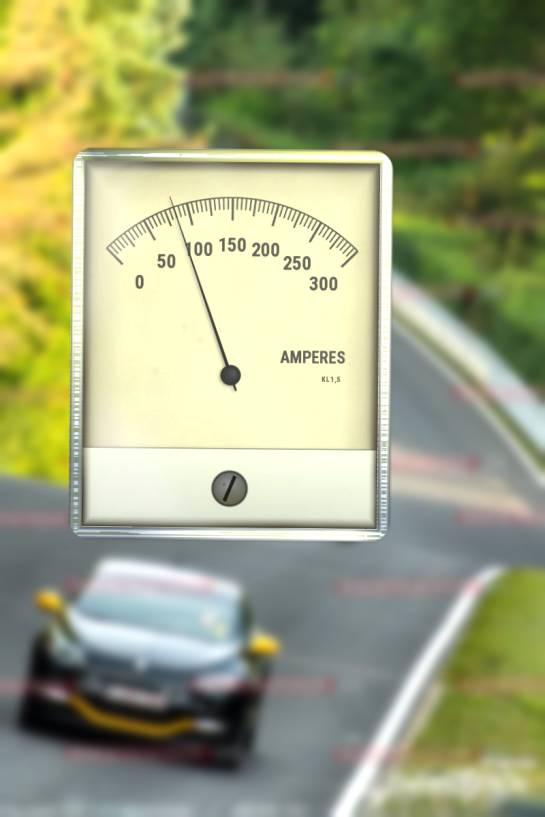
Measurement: 85,A
